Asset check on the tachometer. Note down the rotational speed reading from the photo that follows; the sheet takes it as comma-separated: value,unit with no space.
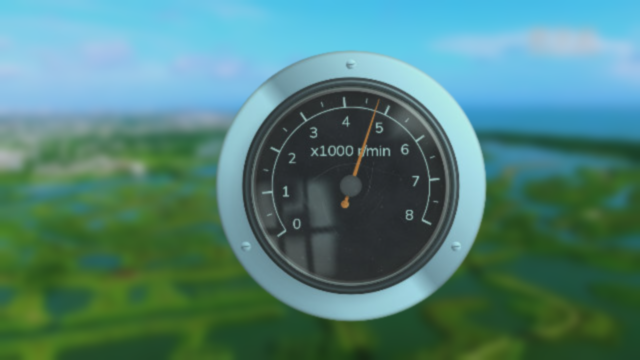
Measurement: 4750,rpm
